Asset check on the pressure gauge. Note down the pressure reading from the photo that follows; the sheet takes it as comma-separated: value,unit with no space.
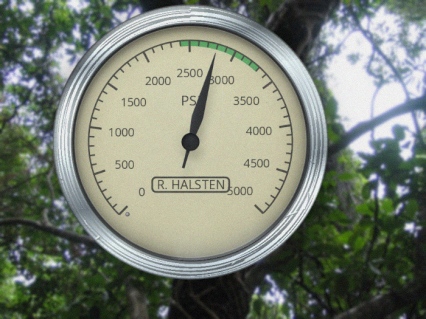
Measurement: 2800,psi
